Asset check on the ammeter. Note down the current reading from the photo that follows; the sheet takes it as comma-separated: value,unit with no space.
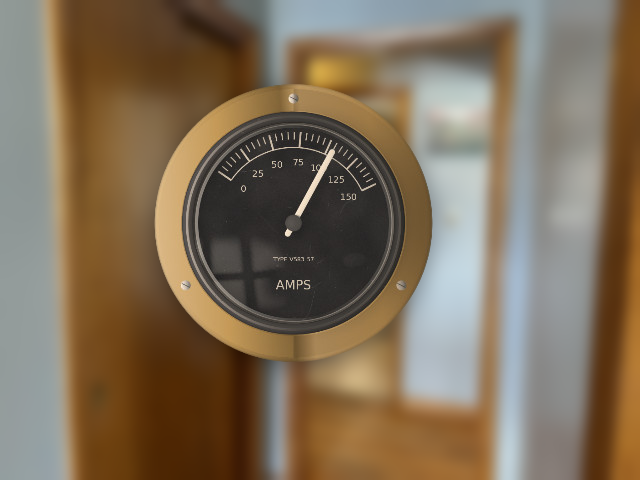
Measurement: 105,A
